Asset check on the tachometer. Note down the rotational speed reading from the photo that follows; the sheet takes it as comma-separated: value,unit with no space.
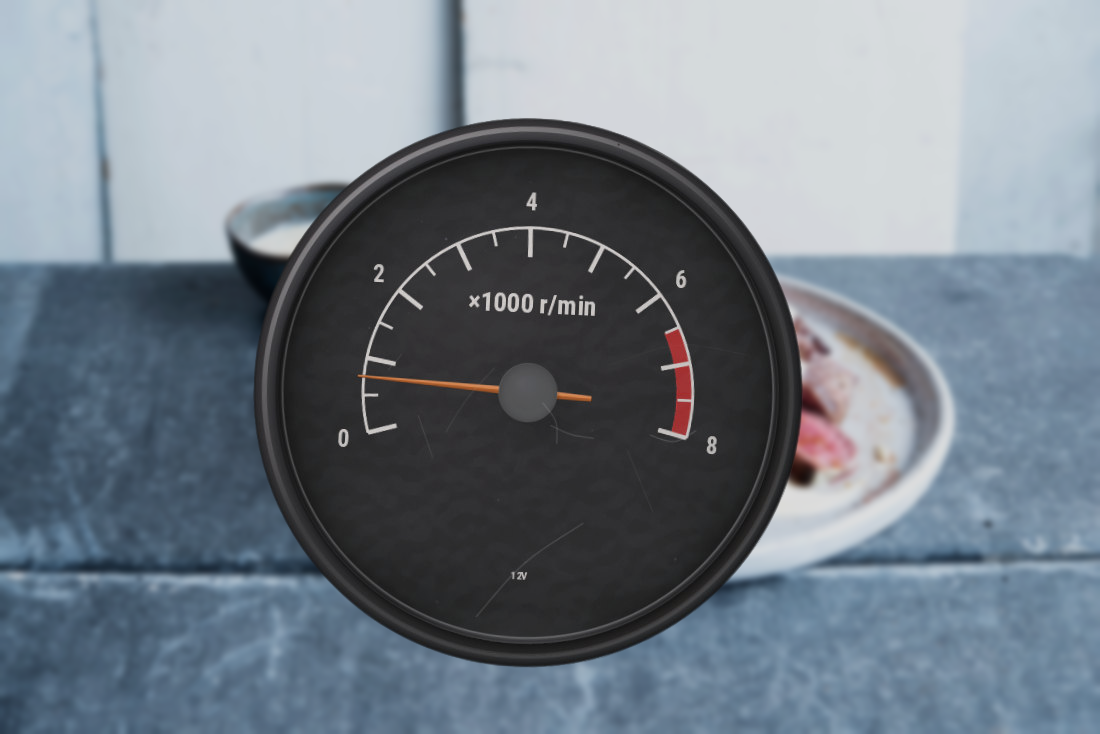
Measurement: 750,rpm
